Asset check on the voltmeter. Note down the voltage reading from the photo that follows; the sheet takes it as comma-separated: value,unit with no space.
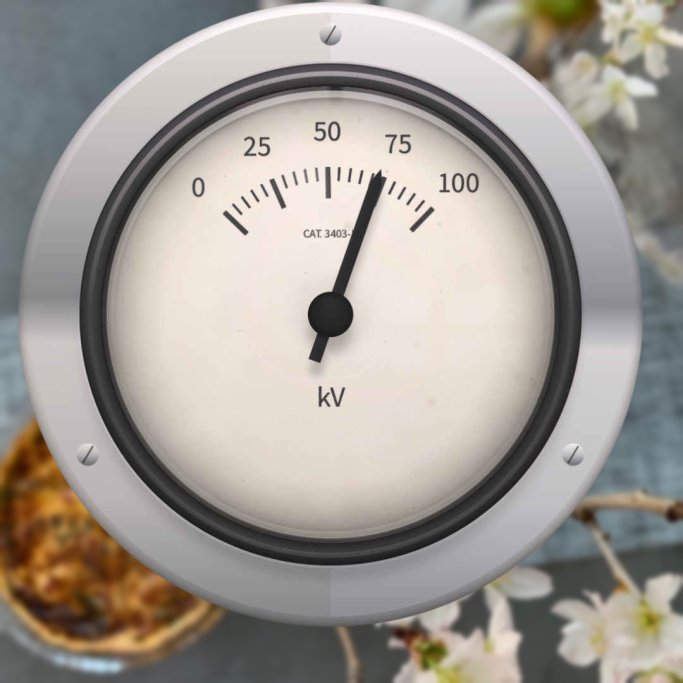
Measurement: 72.5,kV
